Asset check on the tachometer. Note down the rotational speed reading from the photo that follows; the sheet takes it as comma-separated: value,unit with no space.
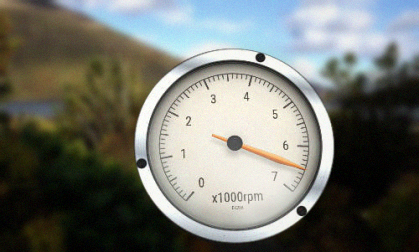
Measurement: 6500,rpm
